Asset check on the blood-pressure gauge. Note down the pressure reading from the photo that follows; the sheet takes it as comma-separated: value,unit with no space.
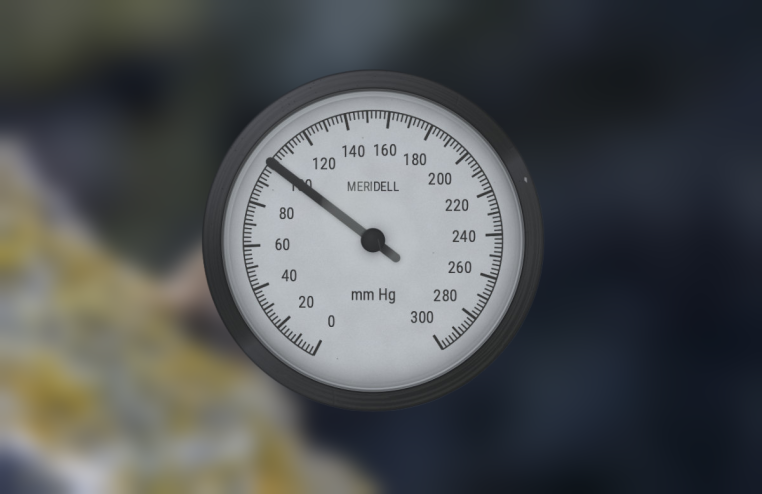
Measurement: 100,mmHg
